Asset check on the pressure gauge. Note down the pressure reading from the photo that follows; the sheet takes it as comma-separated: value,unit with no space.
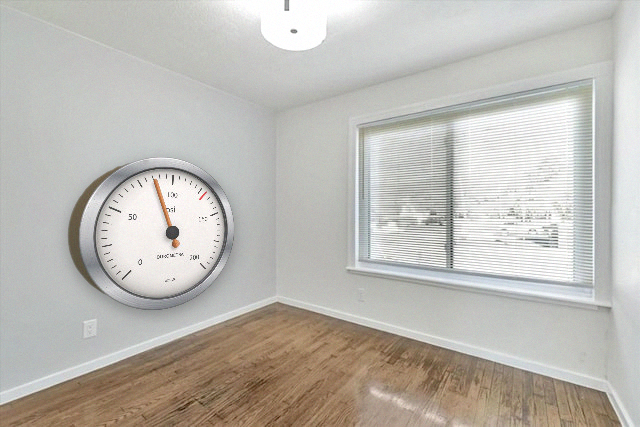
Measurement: 85,psi
